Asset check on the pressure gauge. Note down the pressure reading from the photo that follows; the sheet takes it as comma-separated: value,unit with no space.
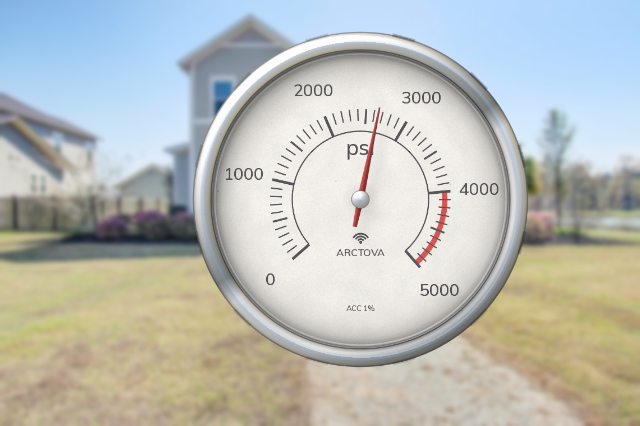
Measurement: 2650,psi
